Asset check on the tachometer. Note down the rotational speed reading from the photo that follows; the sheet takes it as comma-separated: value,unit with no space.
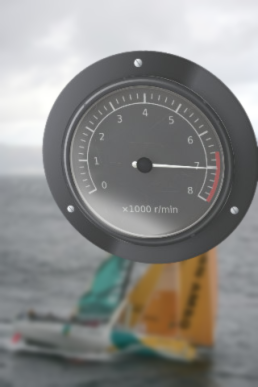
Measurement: 7000,rpm
